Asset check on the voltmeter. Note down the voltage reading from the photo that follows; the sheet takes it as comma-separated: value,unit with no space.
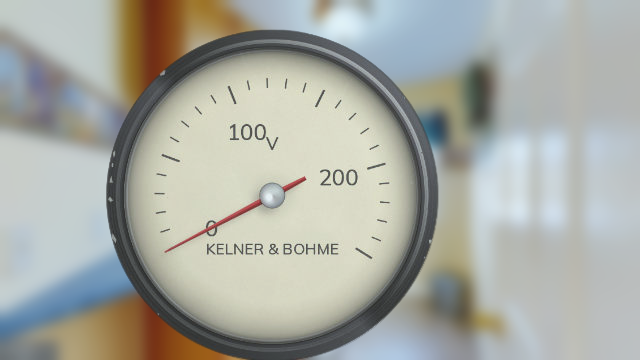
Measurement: 0,V
